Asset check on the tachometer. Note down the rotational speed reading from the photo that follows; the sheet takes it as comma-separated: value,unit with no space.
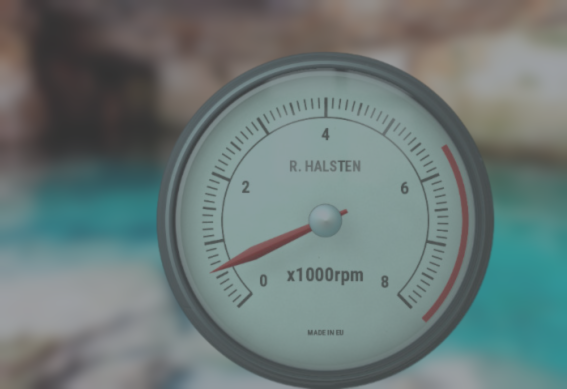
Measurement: 600,rpm
